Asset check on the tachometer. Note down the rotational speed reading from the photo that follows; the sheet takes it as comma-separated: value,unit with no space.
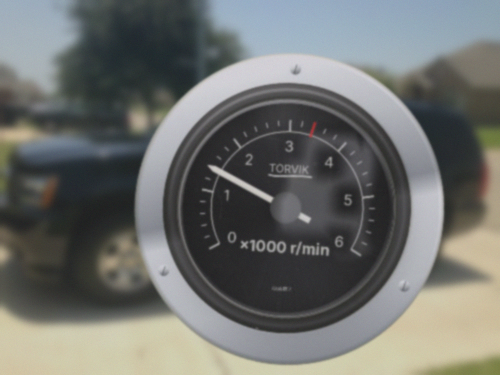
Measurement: 1400,rpm
